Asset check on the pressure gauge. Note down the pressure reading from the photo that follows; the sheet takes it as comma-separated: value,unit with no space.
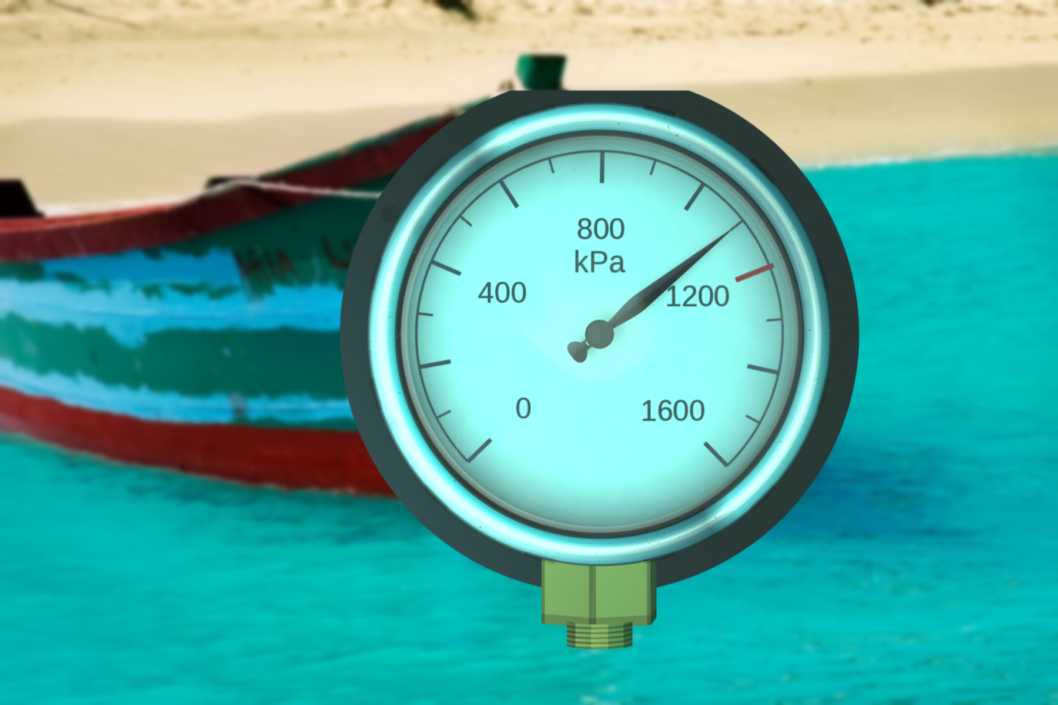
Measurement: 1100,kPa
